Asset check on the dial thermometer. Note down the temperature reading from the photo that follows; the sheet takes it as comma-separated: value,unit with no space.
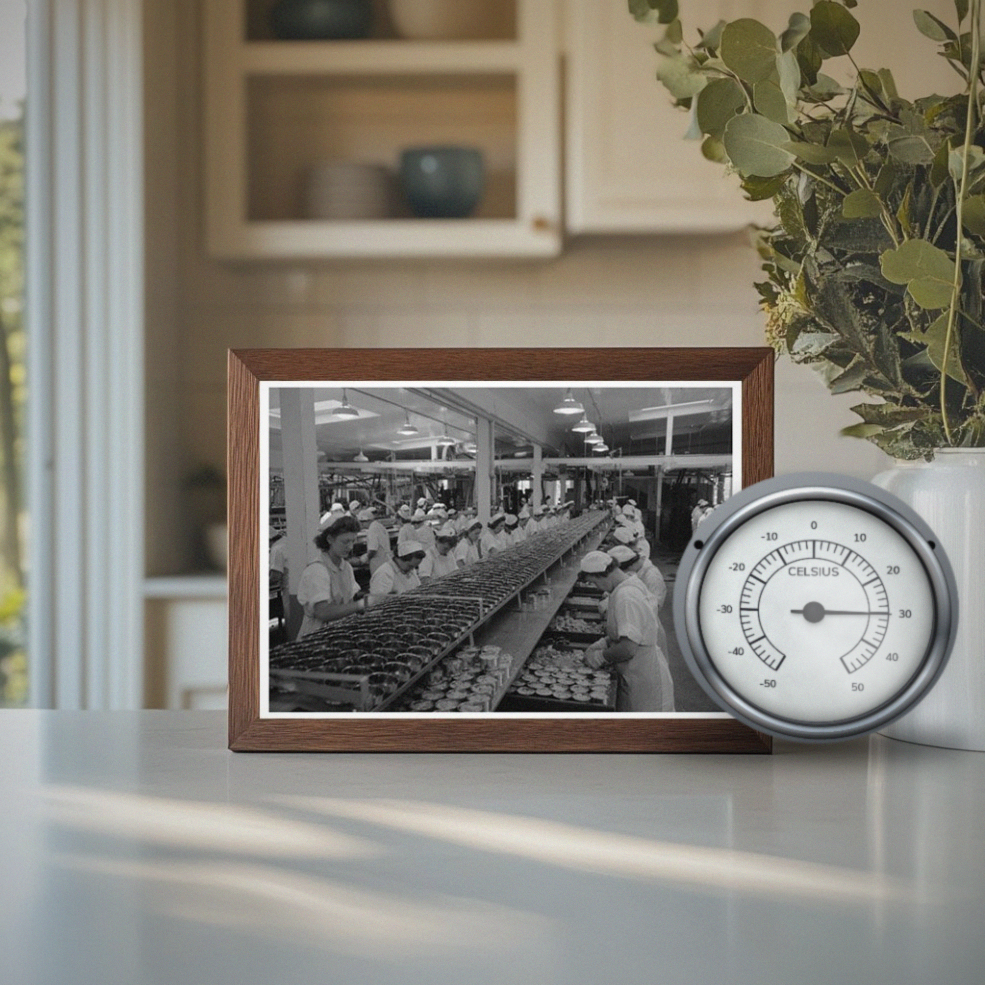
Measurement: 30,°C
